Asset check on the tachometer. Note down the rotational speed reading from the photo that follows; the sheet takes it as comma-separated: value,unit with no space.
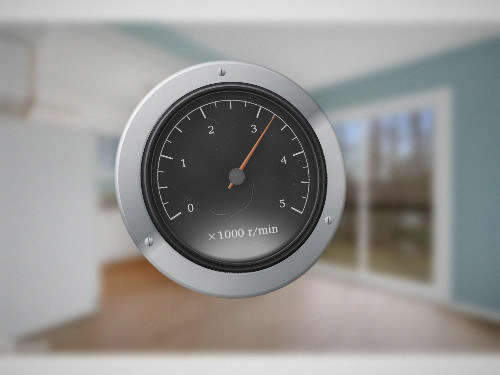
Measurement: 3250,rpm
